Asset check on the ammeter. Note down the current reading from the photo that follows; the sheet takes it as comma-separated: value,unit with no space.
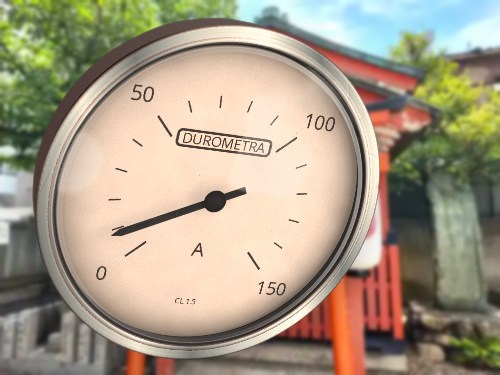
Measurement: 10,A
